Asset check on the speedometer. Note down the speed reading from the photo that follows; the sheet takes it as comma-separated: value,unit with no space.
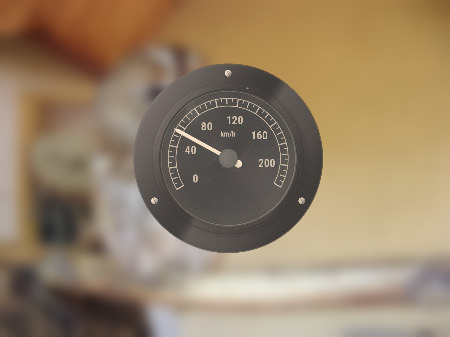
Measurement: 55,km/h
